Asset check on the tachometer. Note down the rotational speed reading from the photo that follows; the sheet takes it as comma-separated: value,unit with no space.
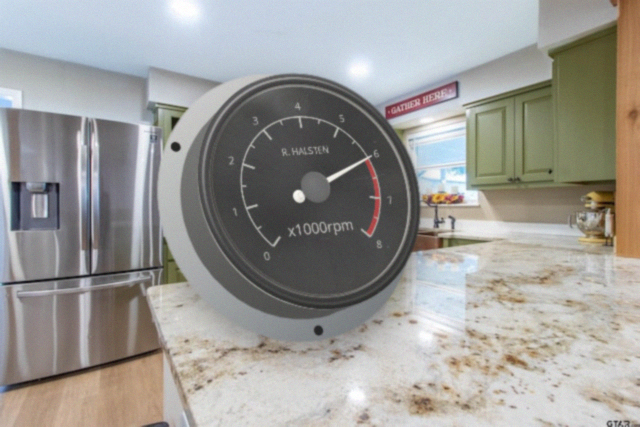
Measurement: 6000,rpm
